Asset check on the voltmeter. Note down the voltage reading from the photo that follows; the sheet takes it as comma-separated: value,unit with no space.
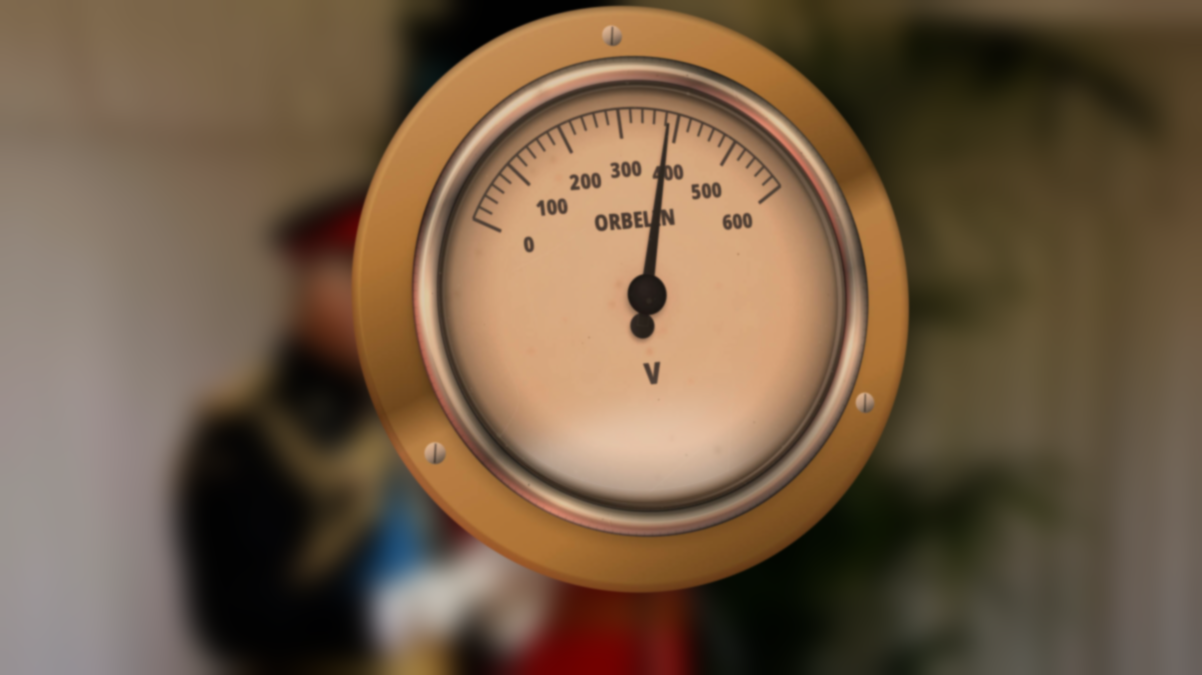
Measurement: 380,V
